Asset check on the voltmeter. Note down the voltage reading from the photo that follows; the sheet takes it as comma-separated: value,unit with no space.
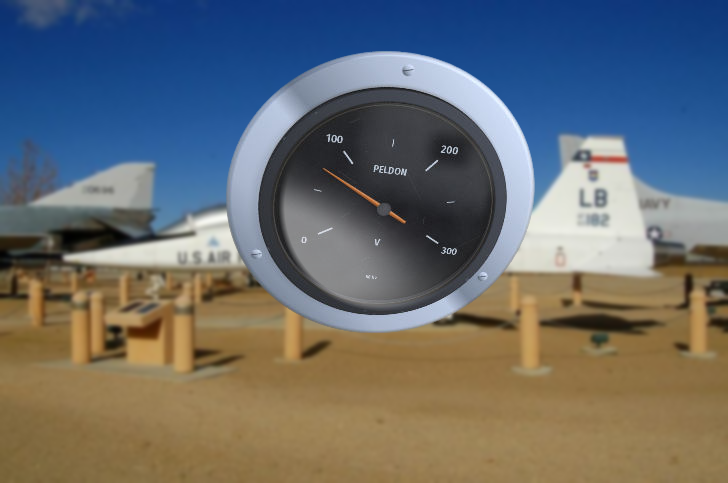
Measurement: 75,V
